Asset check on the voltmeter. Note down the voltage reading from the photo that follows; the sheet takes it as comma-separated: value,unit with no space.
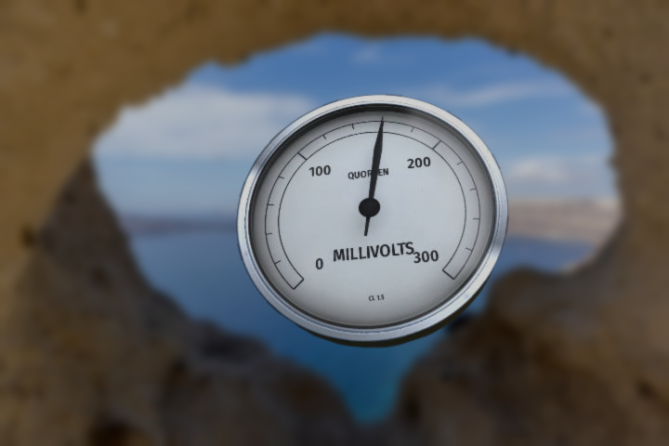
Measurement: 160,mV
